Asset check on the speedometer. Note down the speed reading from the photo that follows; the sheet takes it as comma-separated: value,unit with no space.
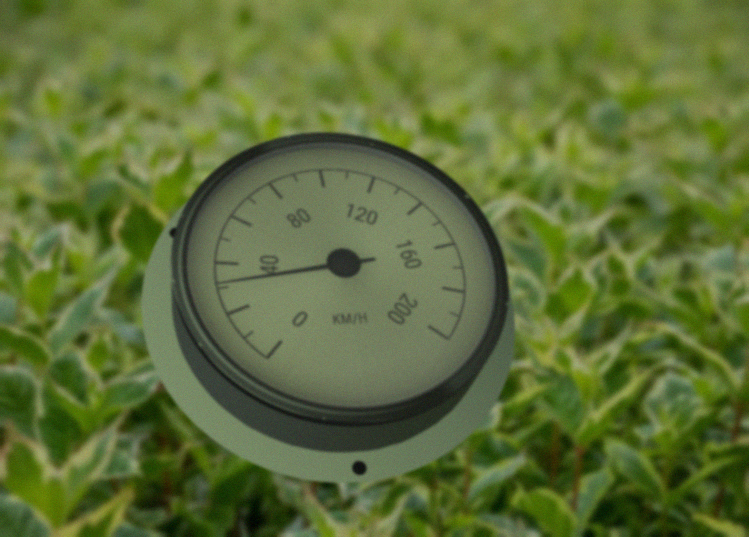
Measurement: 30,km/h
